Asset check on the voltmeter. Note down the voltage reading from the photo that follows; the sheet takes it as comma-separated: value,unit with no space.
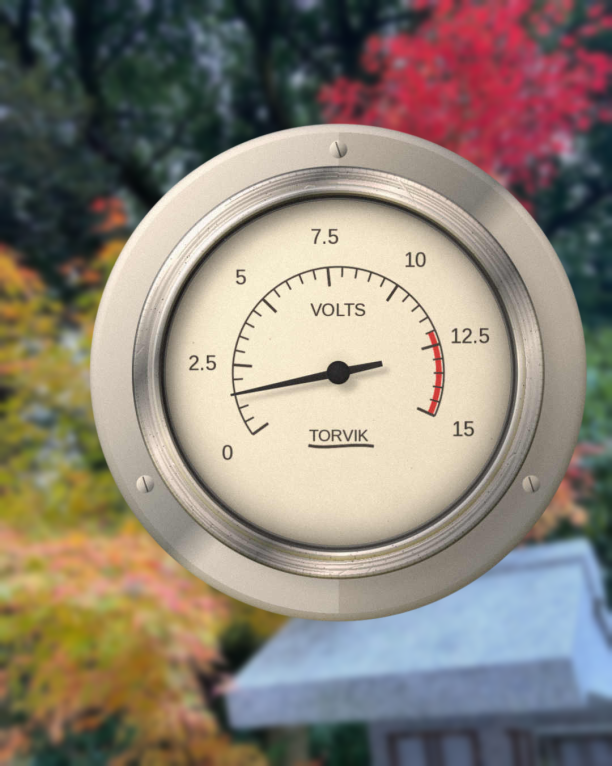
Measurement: 1.5,V
